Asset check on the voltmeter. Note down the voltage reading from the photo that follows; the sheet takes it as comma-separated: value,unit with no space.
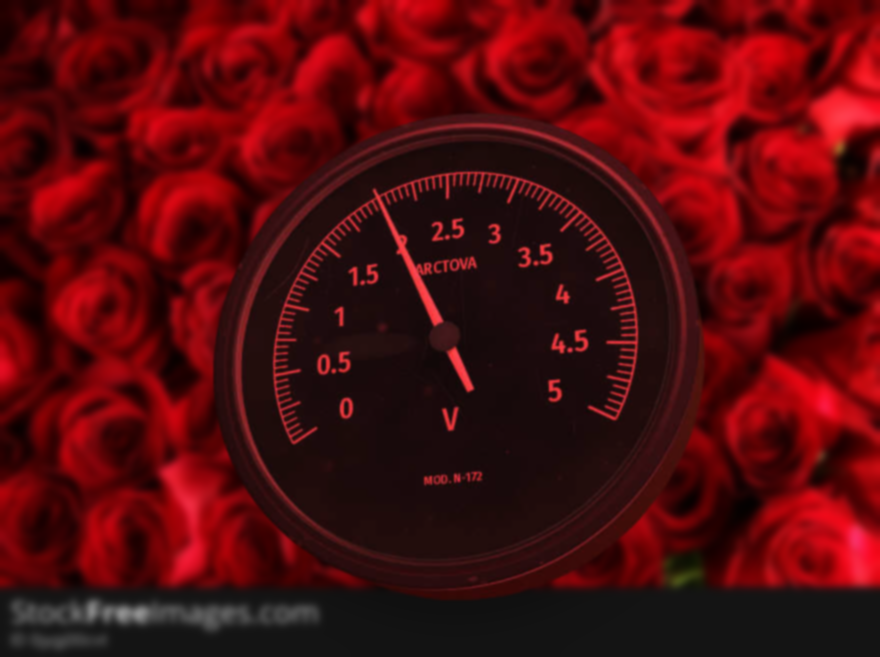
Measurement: 2,V
